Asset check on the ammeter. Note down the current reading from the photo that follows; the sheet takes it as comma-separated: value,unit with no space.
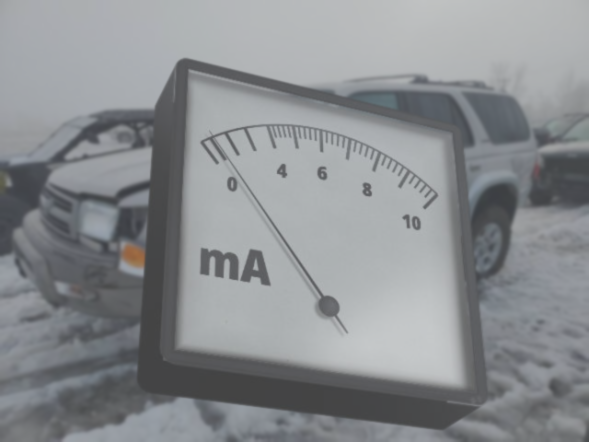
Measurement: 1,mA
